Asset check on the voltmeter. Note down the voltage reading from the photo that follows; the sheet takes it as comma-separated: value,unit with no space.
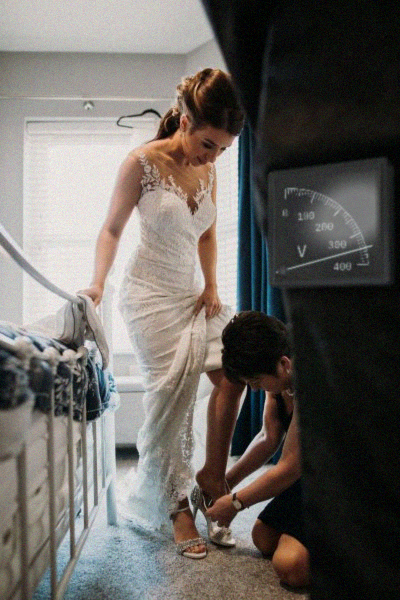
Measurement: 350,V
